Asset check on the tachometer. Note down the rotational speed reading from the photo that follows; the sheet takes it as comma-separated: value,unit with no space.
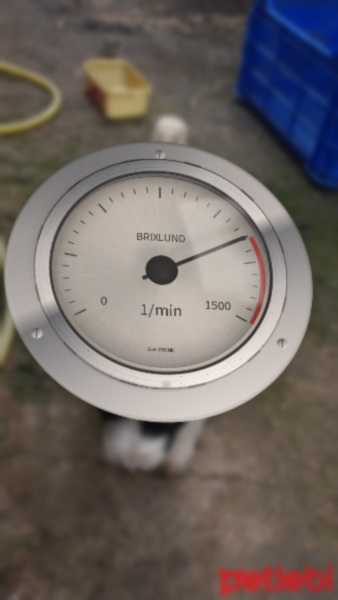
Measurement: 1150,rpm
